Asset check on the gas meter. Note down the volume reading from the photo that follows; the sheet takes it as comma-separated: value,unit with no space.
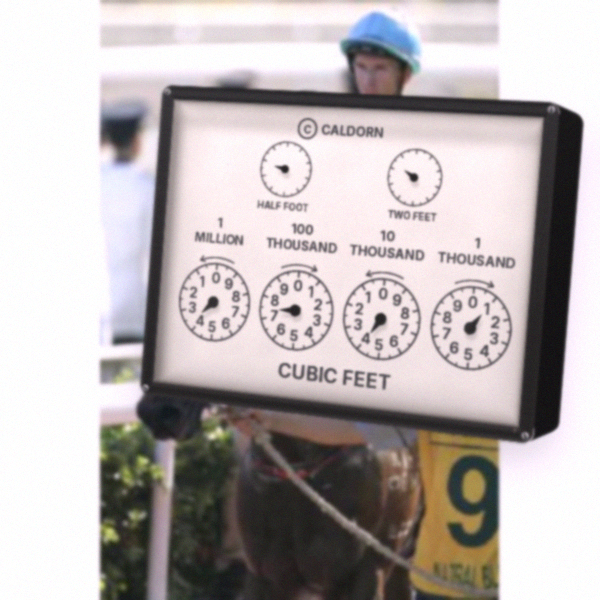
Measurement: 374100,ft³
